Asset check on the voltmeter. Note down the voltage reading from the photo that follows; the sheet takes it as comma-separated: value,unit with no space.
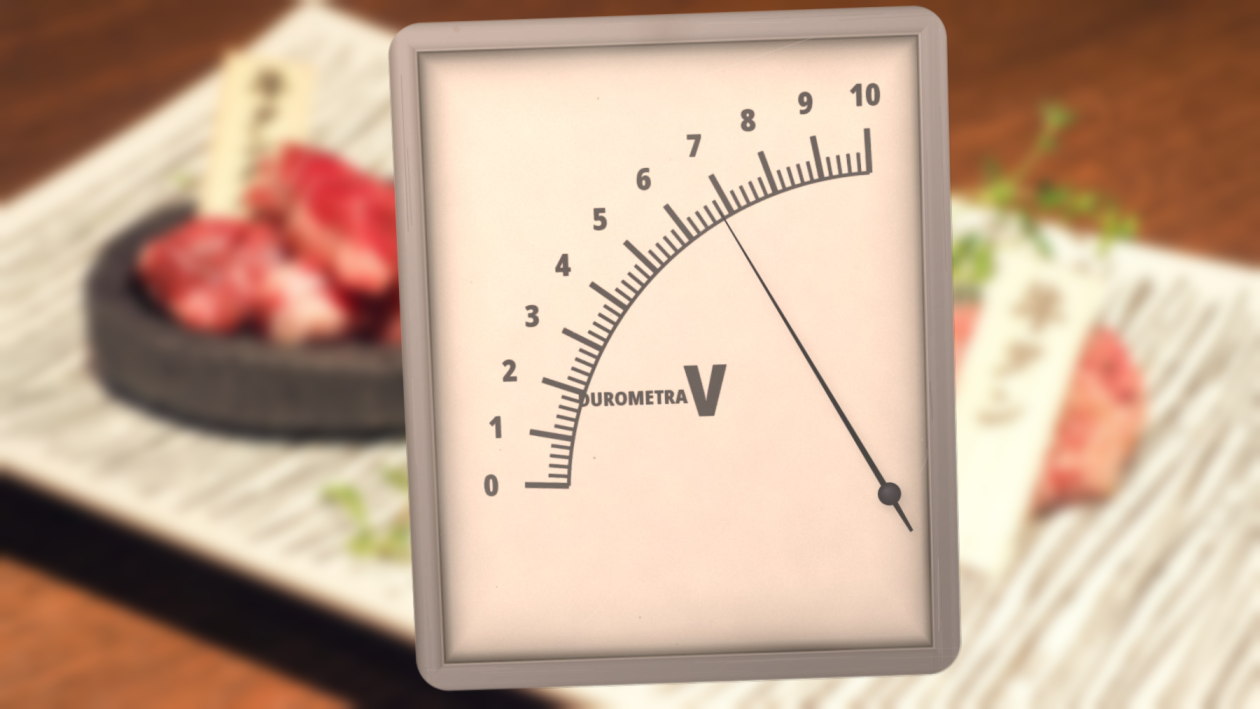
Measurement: 6.8,V
